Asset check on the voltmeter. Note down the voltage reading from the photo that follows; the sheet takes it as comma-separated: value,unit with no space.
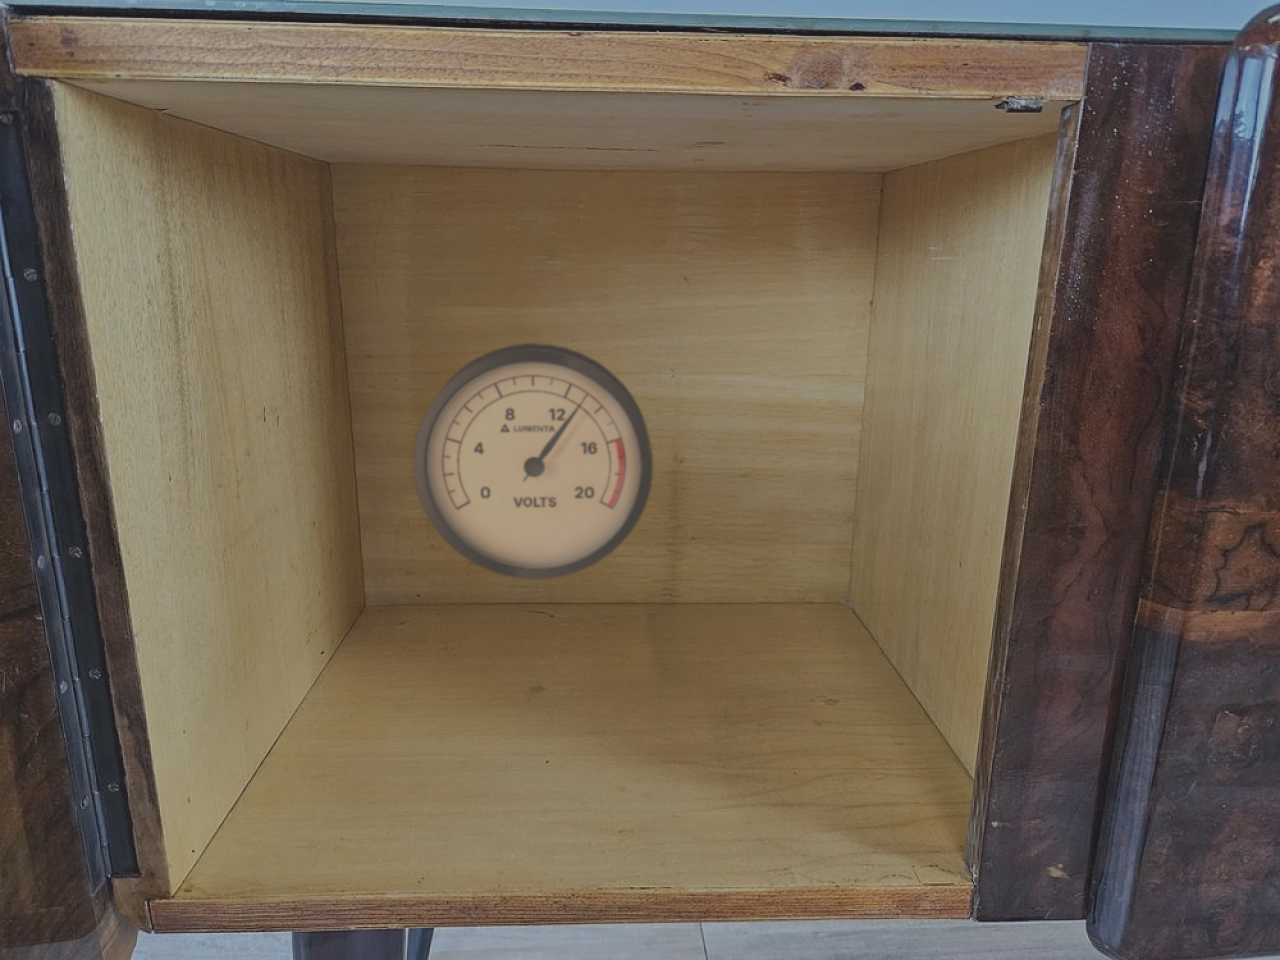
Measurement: 13,V
